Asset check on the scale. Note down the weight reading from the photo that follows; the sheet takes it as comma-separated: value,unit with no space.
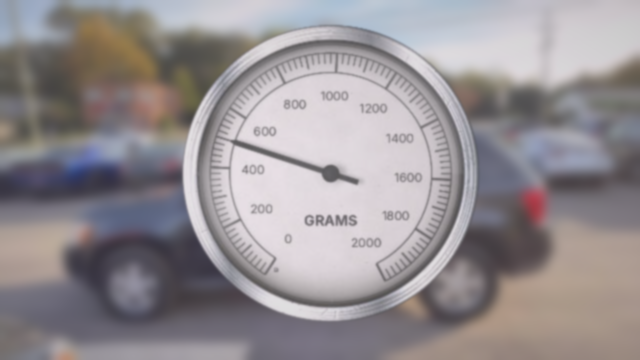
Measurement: 500,g
